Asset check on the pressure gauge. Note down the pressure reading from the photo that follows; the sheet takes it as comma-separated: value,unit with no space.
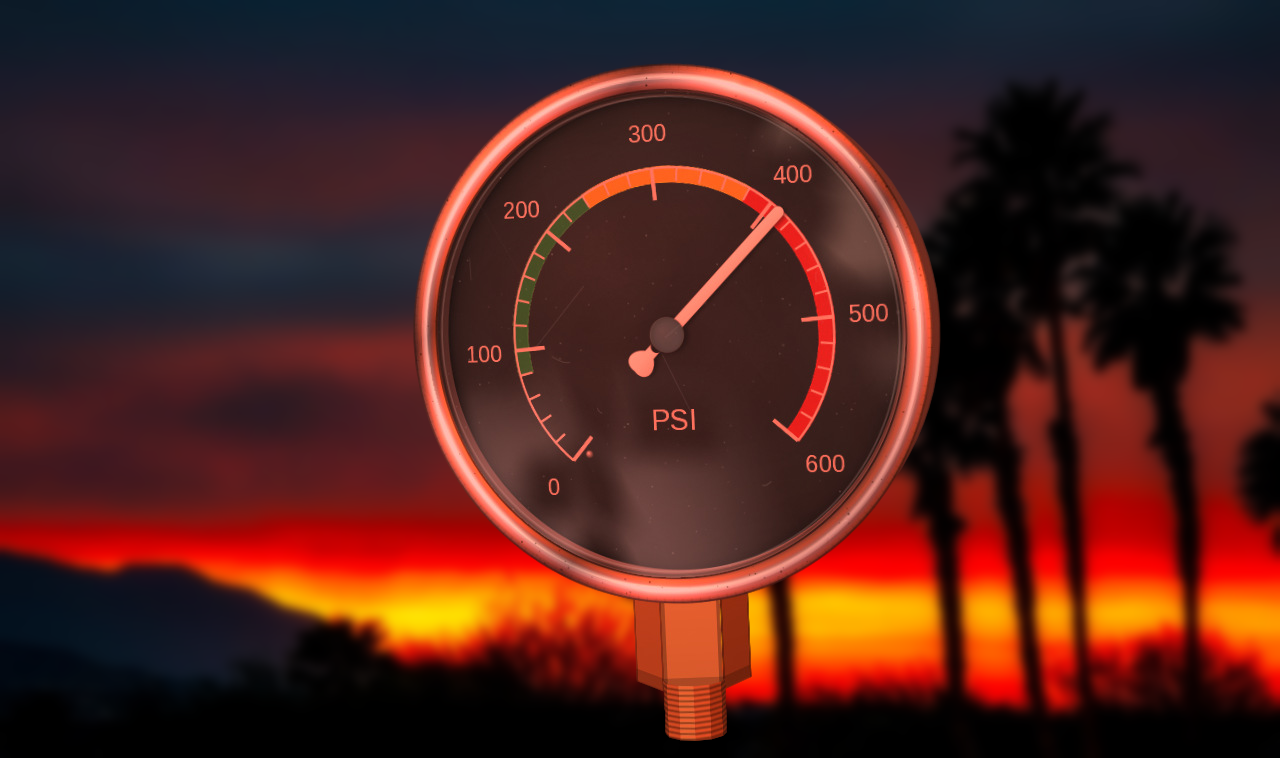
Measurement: 410,psi
